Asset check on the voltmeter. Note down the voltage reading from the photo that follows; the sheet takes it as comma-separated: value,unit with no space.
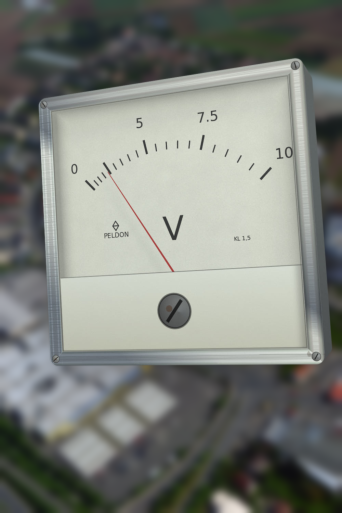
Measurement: 2.5,V
